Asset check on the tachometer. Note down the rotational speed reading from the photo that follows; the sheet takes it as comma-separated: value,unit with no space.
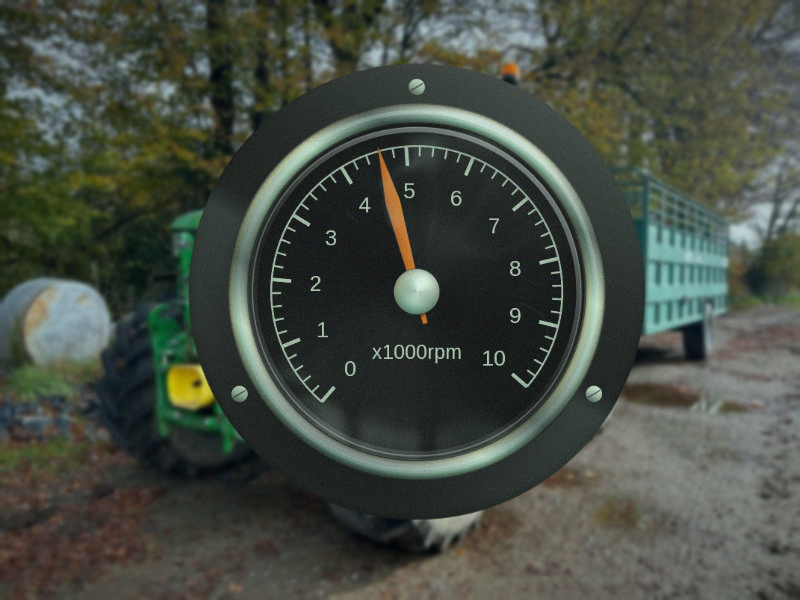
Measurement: 4600,rpm
